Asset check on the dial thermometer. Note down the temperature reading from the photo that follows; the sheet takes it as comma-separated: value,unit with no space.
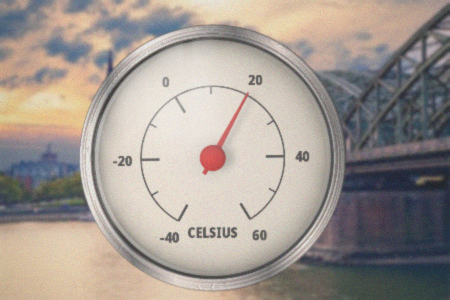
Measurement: 20,°C
